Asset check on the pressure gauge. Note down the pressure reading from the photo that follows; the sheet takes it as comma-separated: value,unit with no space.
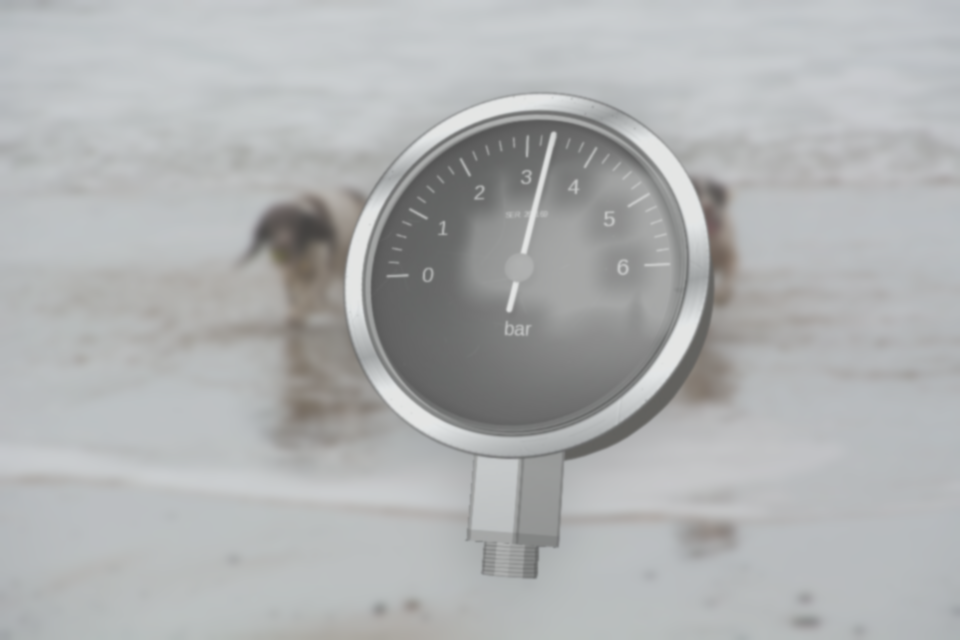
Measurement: 3.4,bar
